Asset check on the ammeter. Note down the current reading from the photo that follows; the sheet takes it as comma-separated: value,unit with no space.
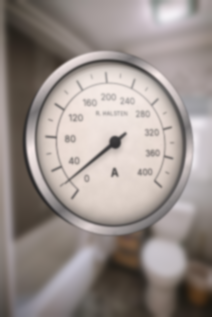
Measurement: 20,A
